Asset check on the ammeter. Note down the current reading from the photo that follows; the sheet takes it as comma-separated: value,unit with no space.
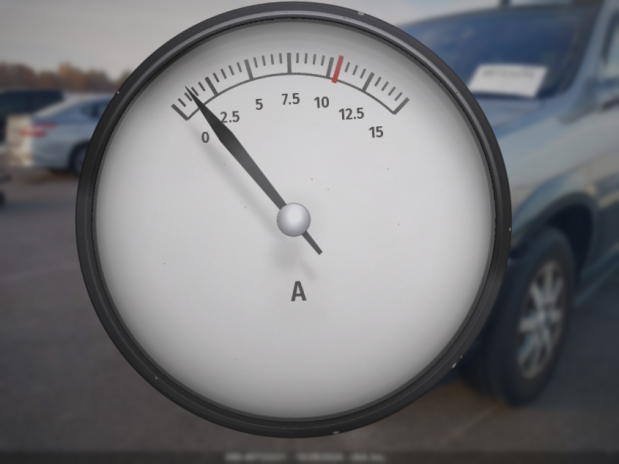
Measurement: 1.25,A
